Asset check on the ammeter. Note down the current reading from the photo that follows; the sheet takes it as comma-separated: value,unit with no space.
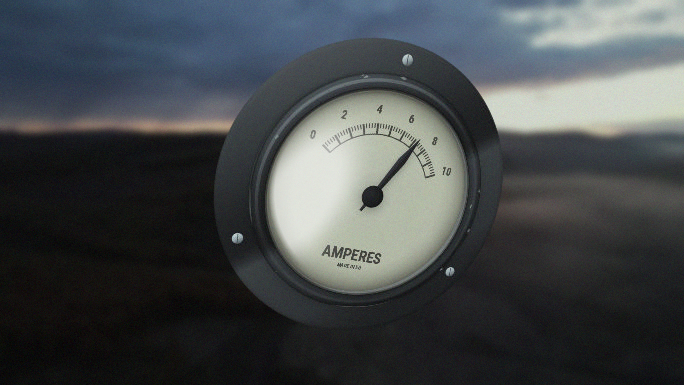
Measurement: 7,A
